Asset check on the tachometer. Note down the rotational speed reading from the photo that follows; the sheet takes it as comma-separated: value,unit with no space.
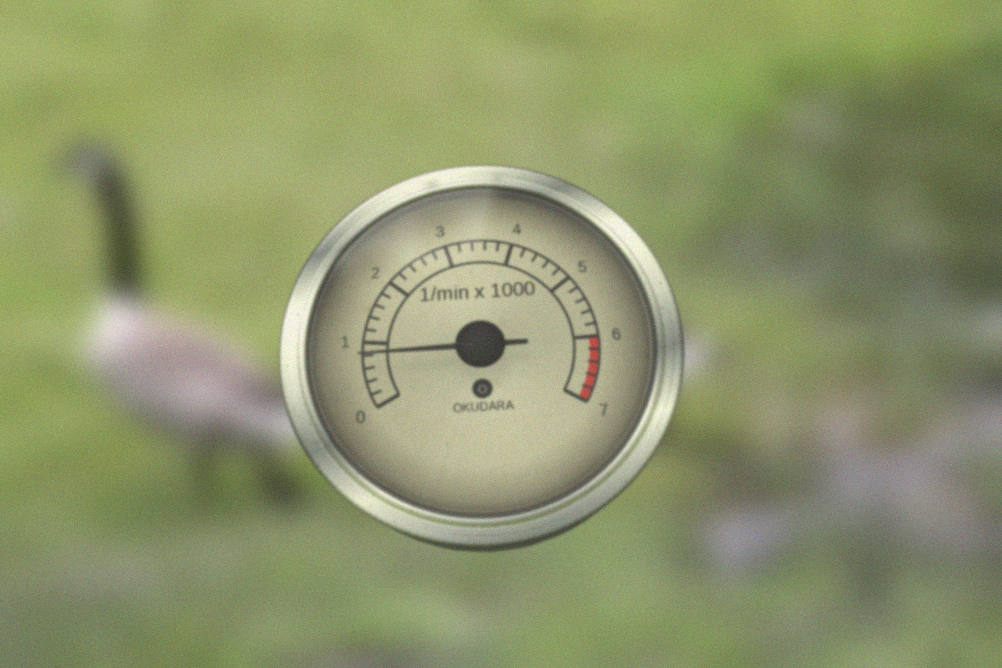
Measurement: 800,rpm
